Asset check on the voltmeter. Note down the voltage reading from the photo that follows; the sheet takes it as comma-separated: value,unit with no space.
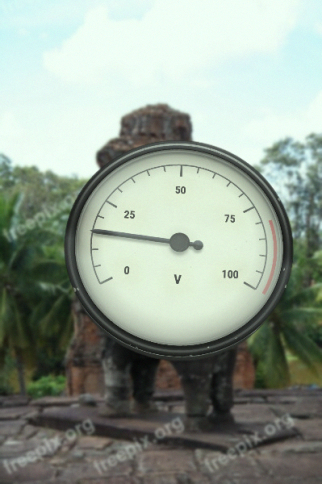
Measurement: 15,V
